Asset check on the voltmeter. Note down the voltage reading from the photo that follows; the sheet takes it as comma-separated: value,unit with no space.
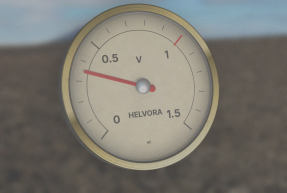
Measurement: 0.35,V
